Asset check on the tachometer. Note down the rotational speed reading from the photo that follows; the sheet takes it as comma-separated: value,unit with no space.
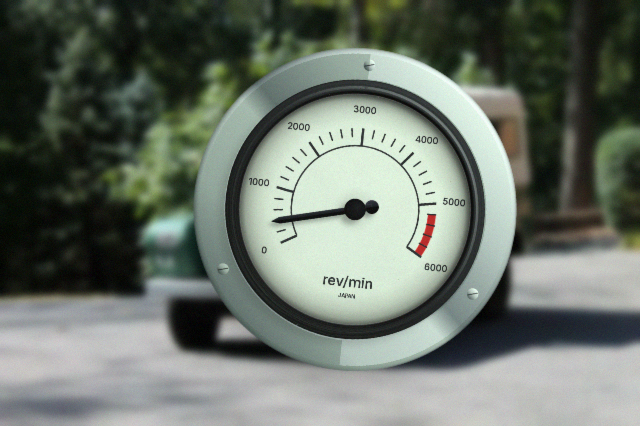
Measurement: 400,rpm
